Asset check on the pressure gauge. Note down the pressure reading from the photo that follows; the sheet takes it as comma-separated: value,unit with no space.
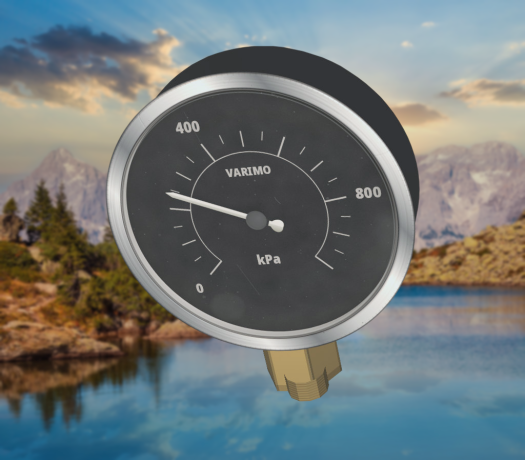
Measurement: 250,kPa
